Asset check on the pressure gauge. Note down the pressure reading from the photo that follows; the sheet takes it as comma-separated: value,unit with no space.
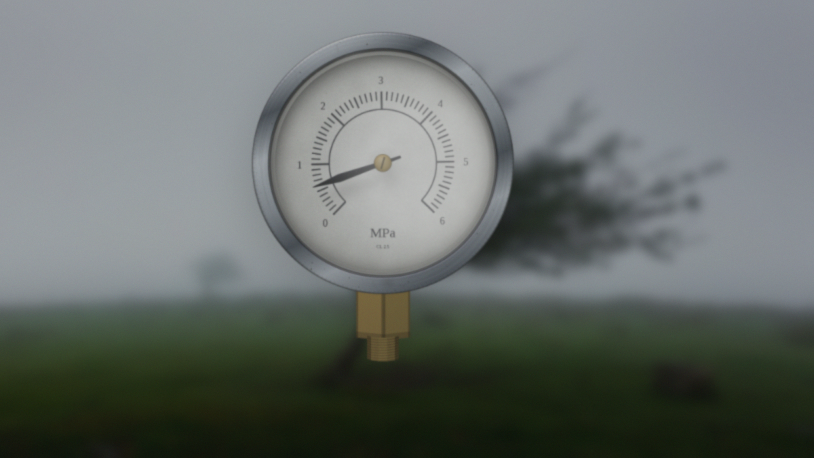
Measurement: 0.6,MPa
